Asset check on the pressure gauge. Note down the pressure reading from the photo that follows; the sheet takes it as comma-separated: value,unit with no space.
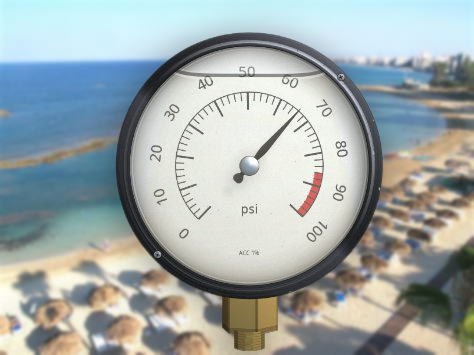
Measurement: 66,psi
